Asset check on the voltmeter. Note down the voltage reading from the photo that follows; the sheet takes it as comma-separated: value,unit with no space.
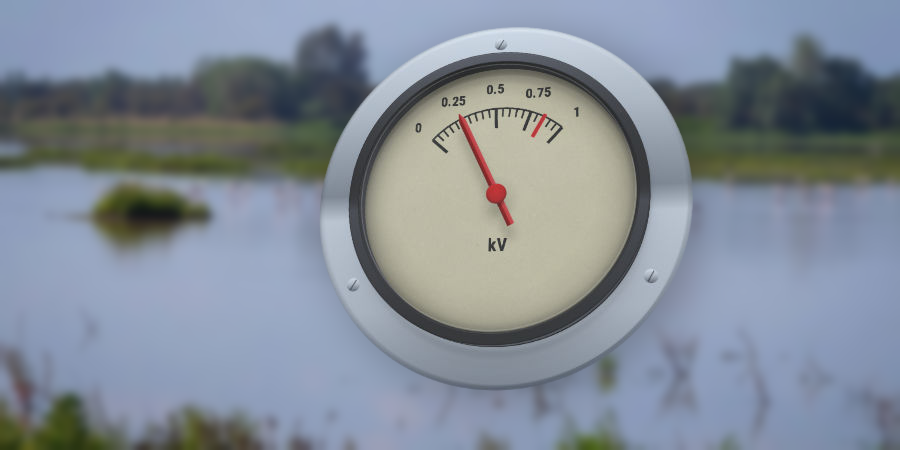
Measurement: 0.25,kV
